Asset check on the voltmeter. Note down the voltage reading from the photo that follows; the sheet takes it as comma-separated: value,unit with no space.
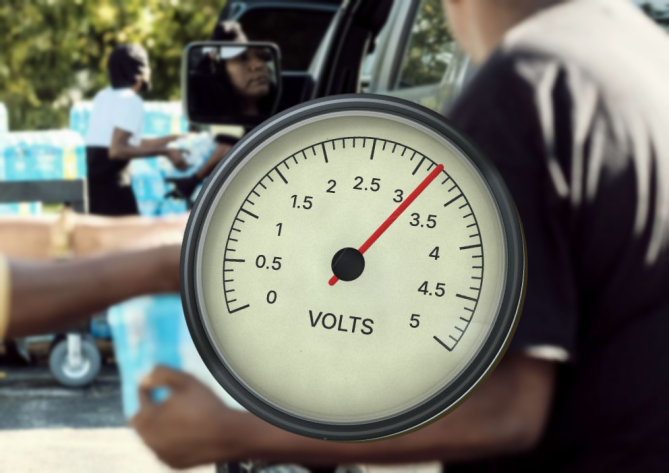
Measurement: 3.2,V
